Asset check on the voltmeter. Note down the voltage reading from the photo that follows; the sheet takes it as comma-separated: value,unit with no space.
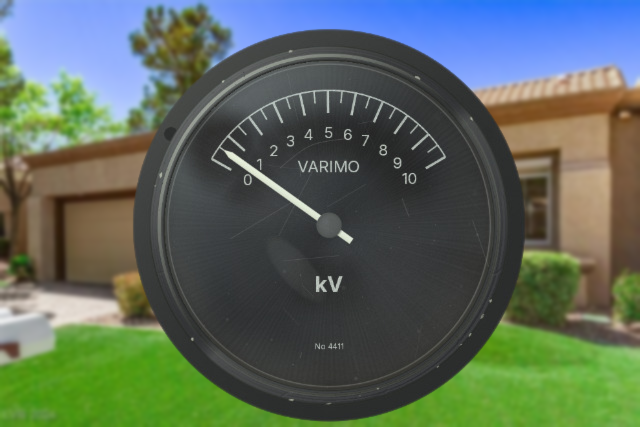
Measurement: 0.5,kV
